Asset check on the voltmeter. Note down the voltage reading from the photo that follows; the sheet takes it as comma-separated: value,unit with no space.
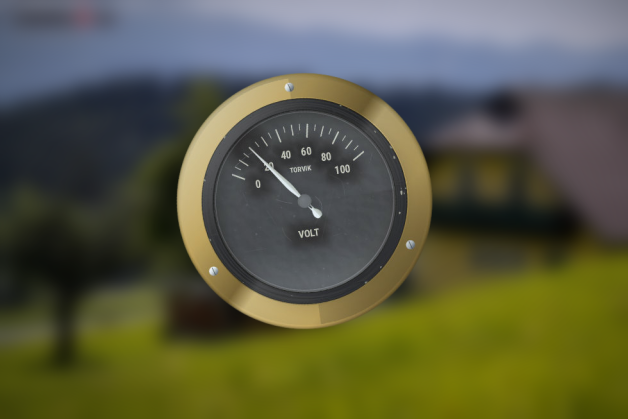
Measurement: 20,V
